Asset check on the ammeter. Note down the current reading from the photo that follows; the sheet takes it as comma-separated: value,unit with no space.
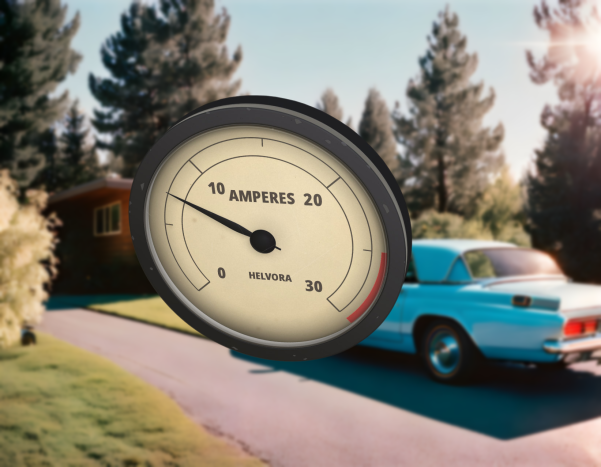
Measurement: 7.5,A
